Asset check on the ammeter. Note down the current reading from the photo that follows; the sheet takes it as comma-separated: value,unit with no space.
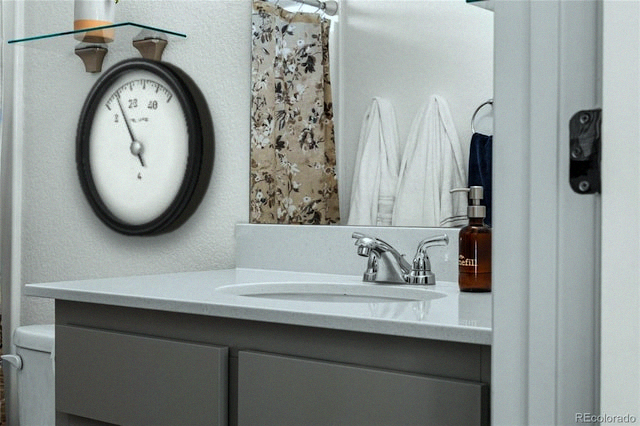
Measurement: 10,A
